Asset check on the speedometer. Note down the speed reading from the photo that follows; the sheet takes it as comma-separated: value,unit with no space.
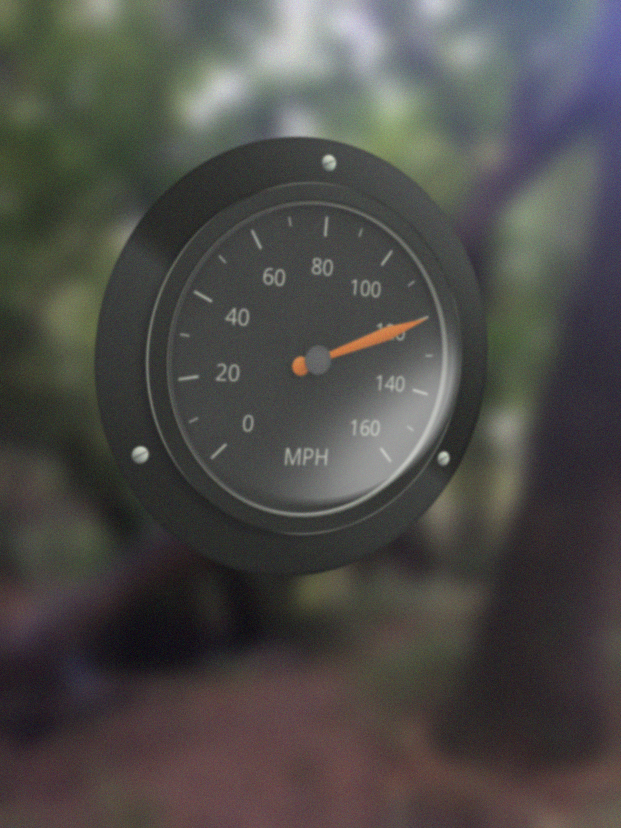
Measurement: 120,mph
